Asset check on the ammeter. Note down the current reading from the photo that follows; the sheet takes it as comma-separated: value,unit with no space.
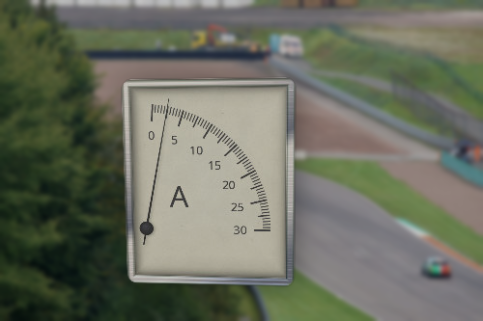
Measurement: 2.5,A
